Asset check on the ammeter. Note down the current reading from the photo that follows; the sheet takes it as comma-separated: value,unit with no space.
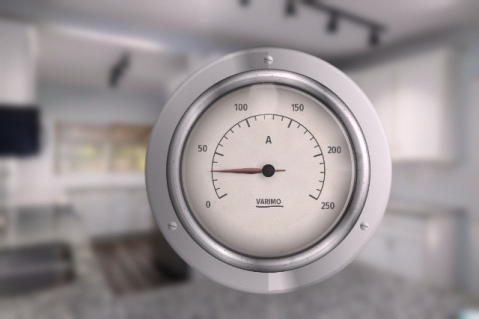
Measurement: 30,A
